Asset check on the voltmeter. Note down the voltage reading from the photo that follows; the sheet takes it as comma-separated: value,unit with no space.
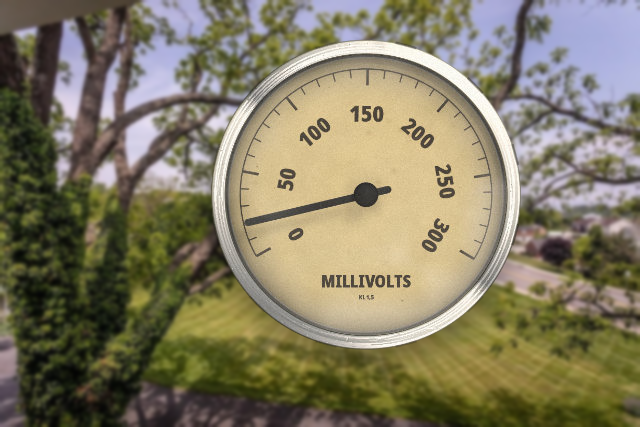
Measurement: 20,mV
